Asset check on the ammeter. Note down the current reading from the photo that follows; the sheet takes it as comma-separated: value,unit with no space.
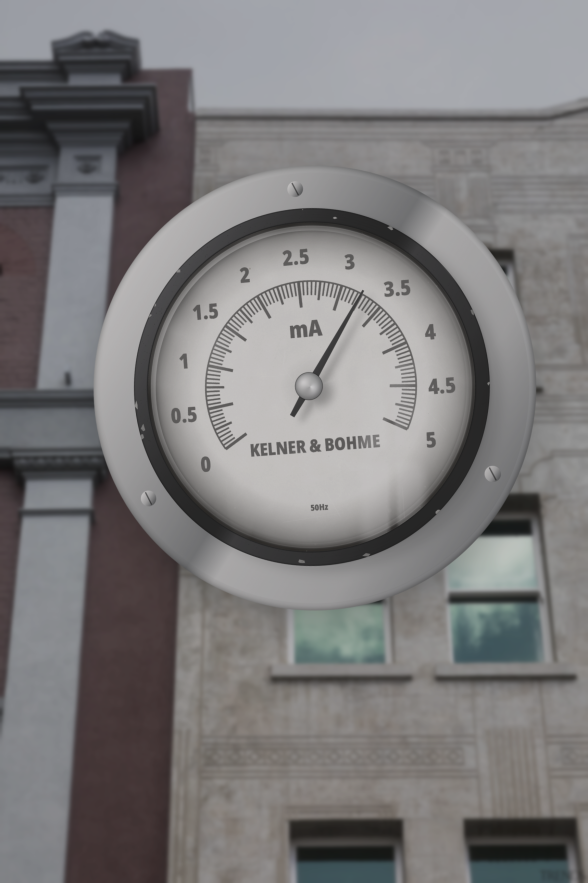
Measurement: 3.25,mA
